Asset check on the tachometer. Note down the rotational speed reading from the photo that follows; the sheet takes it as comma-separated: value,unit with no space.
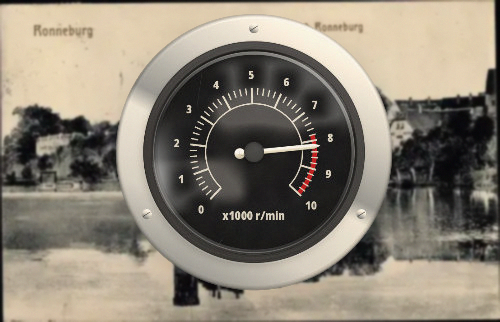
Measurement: 8200,rpm
